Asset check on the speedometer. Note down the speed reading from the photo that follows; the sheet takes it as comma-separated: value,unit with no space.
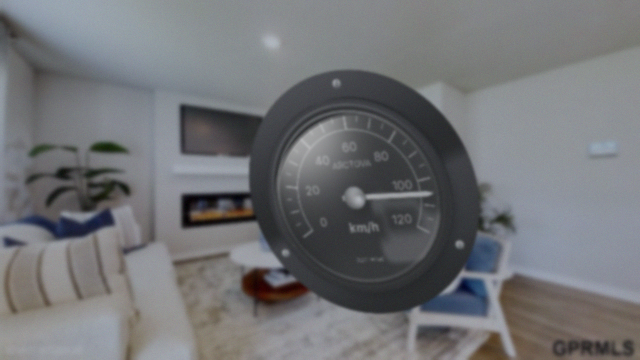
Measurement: 105,km/h
